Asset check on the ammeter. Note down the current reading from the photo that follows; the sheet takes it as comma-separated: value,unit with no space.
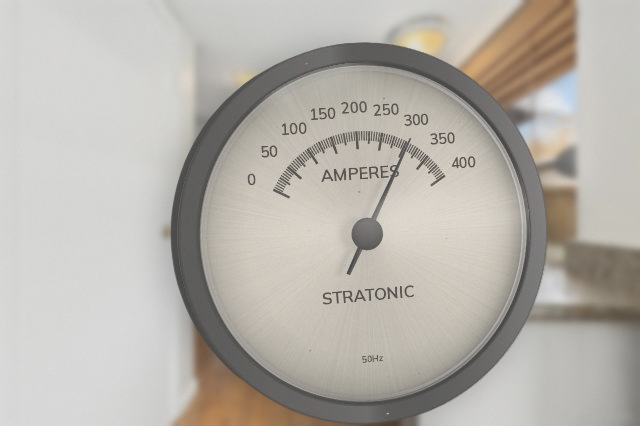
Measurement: 300,A
